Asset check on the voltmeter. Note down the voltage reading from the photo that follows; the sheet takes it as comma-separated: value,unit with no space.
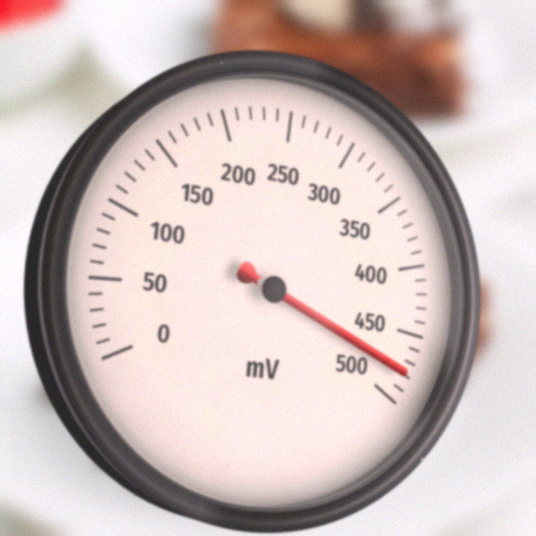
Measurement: 480,mV
